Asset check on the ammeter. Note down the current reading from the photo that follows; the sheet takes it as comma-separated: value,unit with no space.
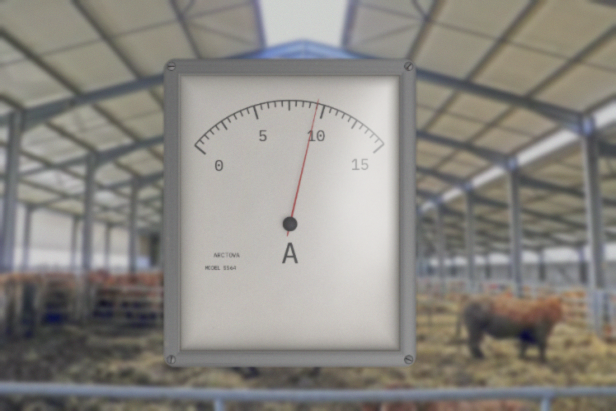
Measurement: 9.5,A
